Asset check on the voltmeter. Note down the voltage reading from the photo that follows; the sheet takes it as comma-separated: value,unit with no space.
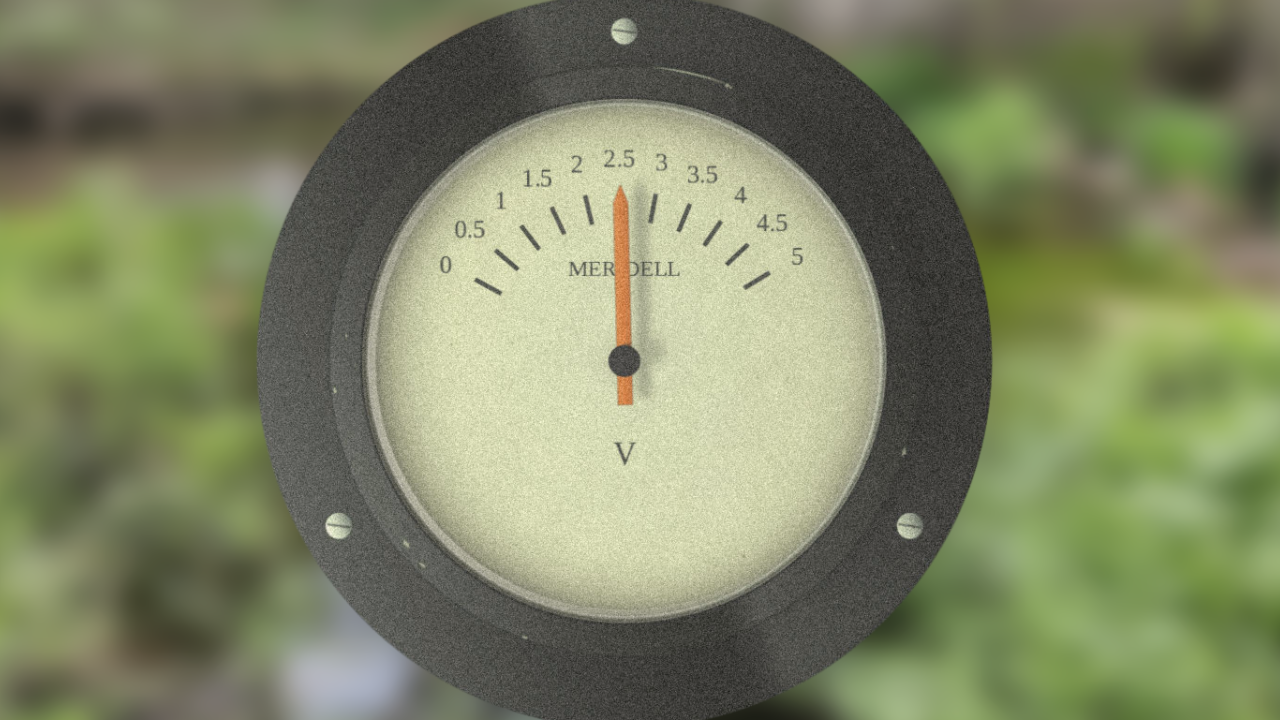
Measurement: 2.5,V
